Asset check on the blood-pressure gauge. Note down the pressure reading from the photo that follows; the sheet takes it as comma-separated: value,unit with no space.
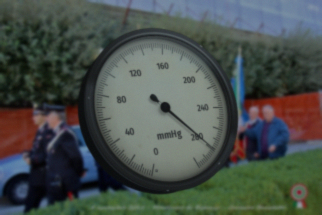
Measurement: 280,mmHg
